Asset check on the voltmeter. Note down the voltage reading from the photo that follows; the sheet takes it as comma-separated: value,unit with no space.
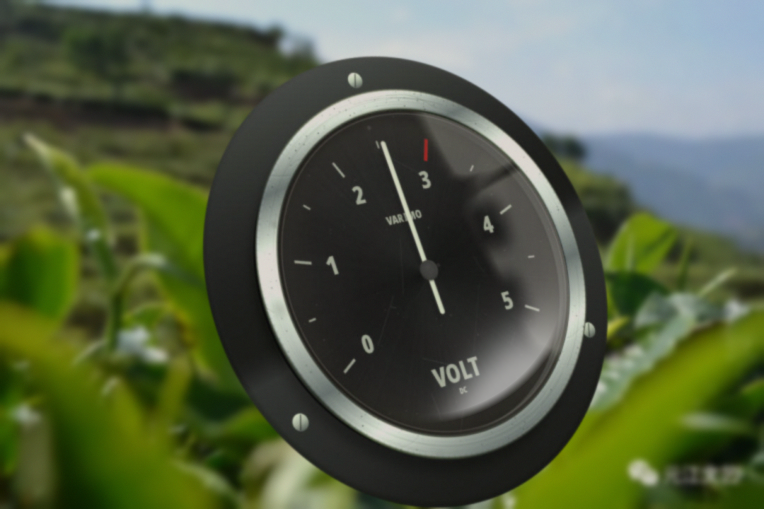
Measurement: 2.5,V
